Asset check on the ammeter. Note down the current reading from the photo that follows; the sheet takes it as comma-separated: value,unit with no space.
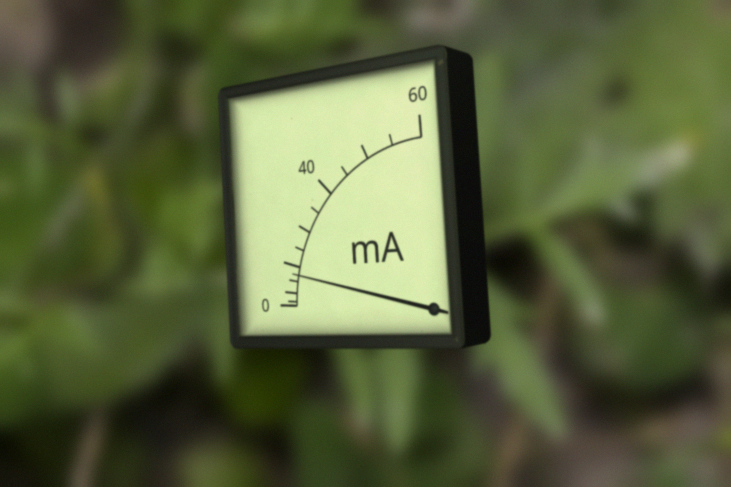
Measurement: 17.5,mA
